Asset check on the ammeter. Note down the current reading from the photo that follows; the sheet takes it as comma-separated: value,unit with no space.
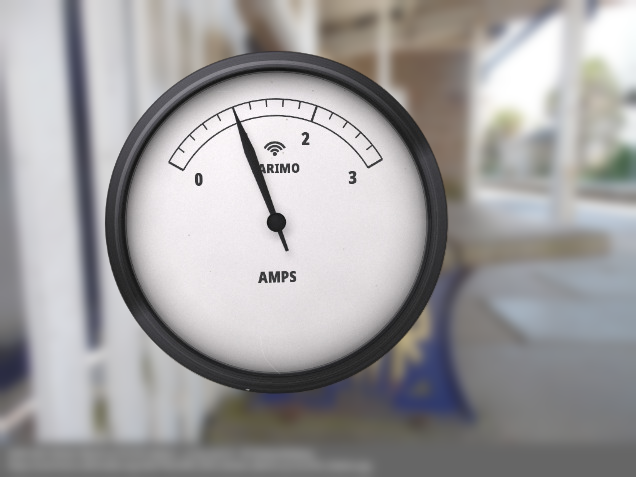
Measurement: 1,A
